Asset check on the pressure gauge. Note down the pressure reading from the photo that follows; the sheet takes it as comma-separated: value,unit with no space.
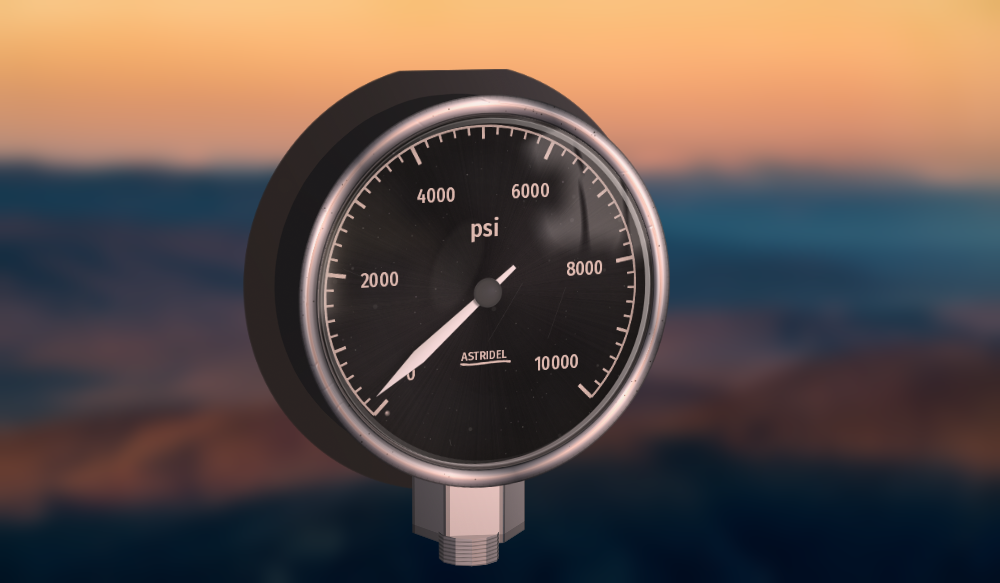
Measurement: 200,psi
